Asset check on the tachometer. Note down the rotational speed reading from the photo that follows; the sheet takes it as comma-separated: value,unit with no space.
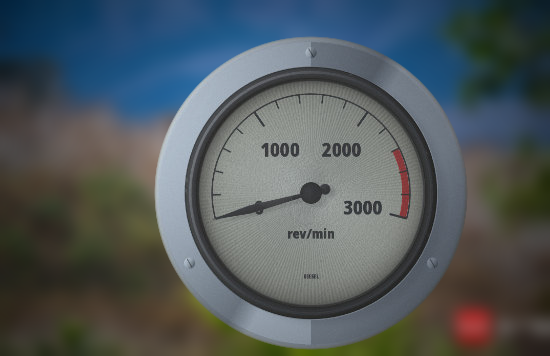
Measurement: 0,rpm
